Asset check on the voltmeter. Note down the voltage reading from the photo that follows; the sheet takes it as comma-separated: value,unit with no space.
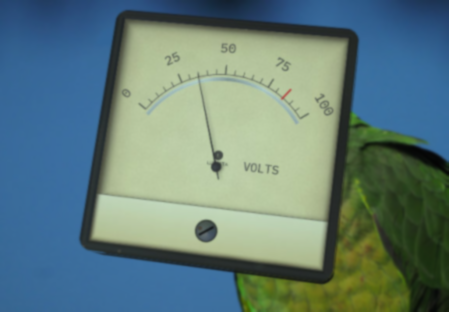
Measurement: 35,V
